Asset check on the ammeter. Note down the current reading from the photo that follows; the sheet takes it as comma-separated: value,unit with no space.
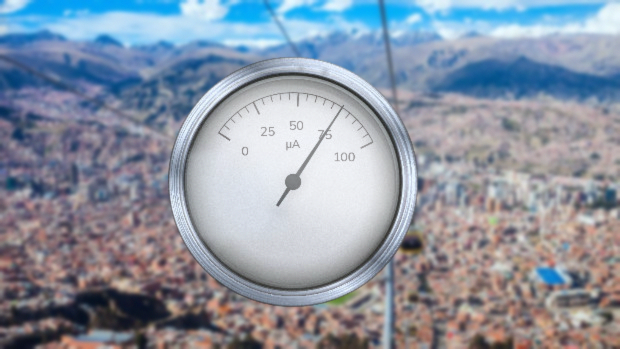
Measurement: 75,µA
